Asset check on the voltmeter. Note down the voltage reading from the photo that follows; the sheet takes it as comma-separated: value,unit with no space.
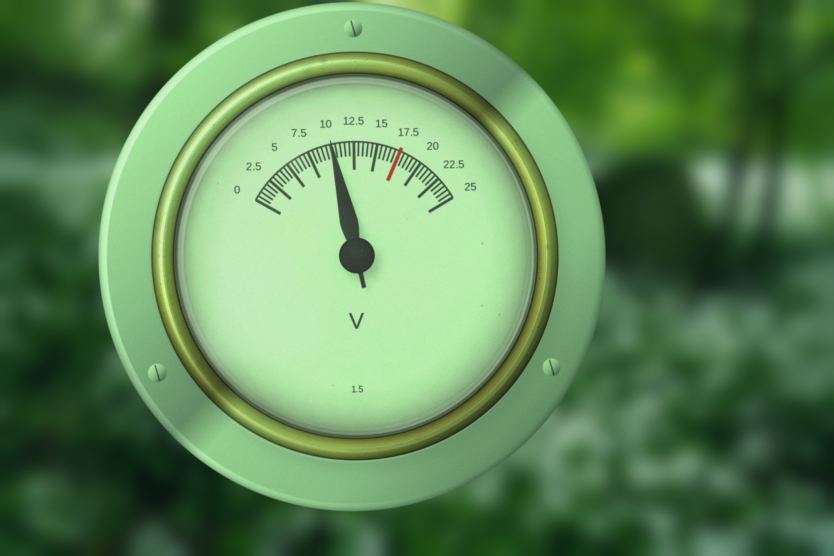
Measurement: 10,V
